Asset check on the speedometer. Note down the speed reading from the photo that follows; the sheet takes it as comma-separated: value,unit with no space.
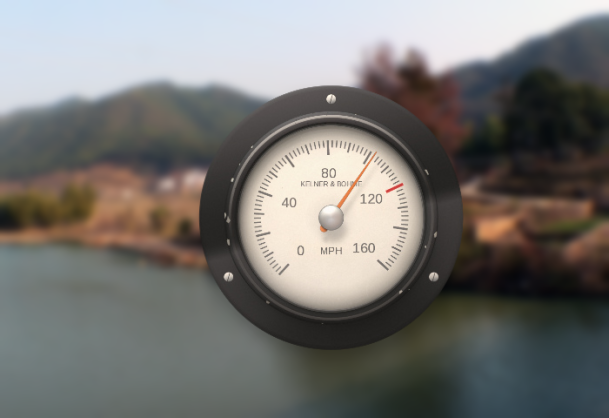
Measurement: 102,mph
